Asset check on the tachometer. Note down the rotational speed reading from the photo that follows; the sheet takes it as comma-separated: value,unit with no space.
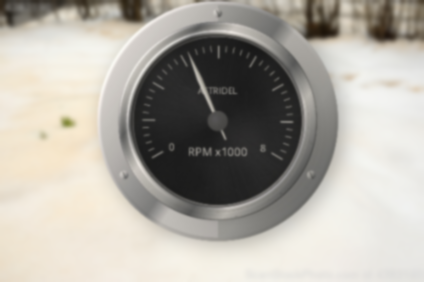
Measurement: 3200,rpm
